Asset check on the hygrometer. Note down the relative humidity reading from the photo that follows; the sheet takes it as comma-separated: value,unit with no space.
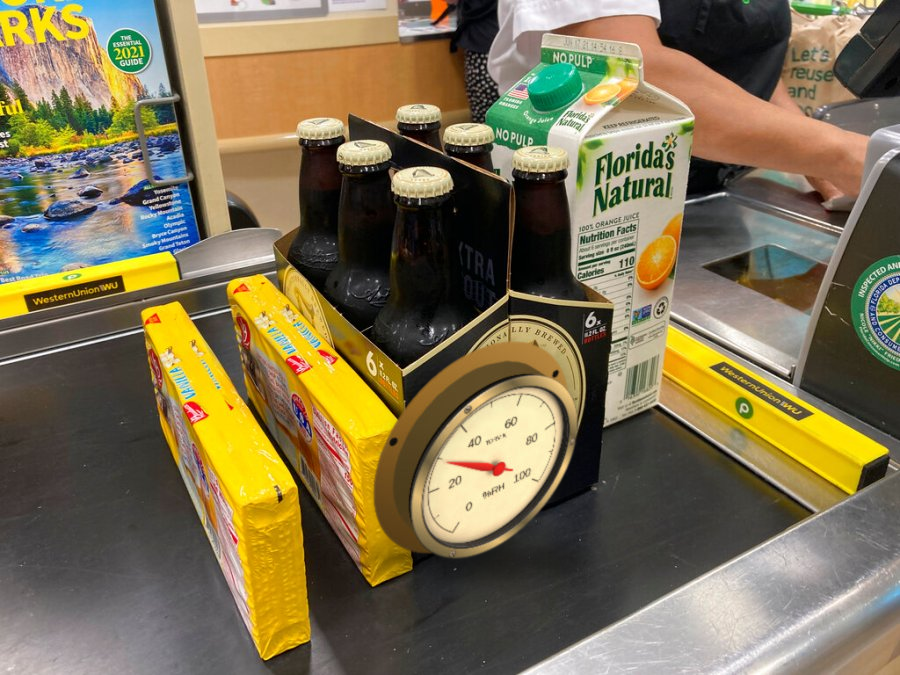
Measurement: 30,%
